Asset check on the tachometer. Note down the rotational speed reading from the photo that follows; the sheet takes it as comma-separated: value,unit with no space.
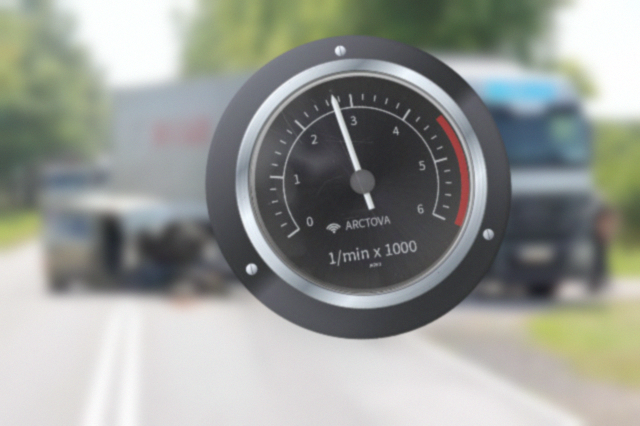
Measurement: 2700,rpm
